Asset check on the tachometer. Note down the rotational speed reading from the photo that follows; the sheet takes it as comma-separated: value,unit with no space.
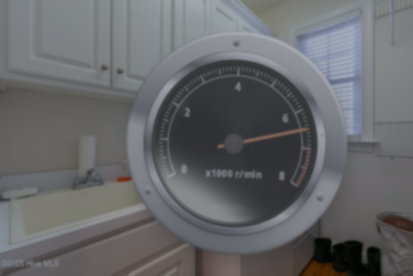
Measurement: 6500,rpm
